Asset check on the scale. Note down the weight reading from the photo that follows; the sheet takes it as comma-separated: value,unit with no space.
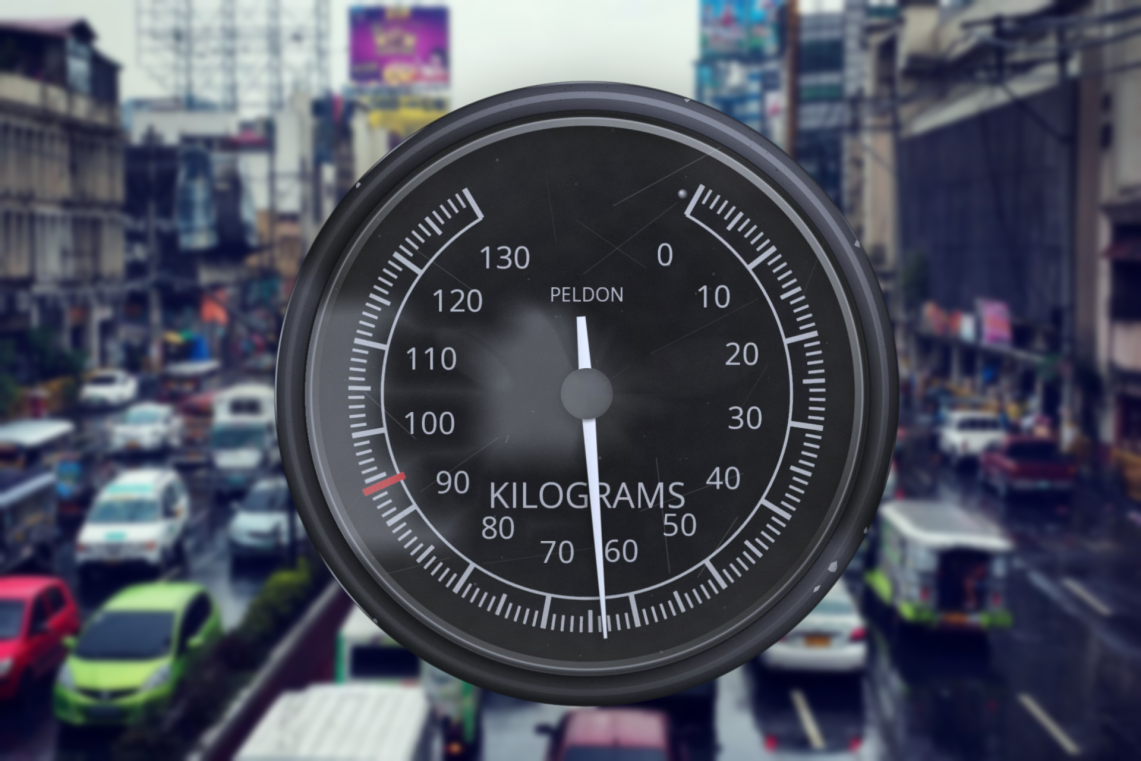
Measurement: 63.5,kg
